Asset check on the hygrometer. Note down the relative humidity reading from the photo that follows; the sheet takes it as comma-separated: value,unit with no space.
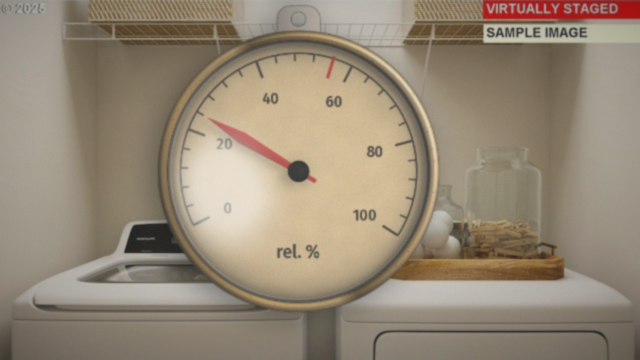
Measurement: 24,%
